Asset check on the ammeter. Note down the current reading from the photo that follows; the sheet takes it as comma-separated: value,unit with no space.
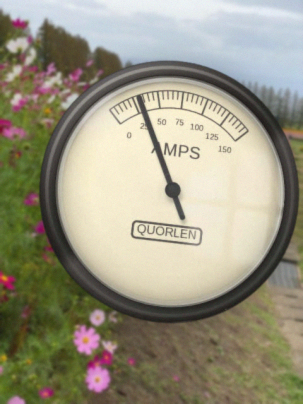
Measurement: 30,A
